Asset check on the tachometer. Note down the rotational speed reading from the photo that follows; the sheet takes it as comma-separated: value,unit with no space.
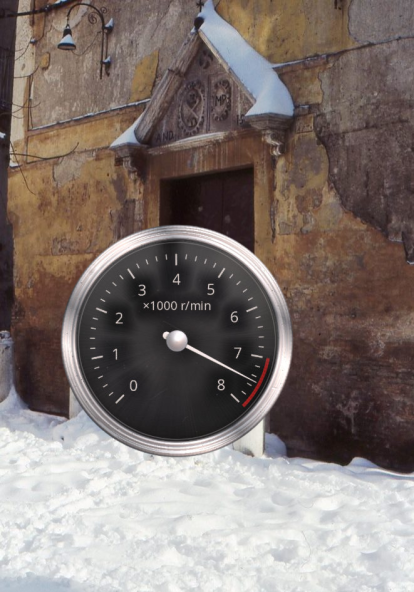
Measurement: 7500,rpm
